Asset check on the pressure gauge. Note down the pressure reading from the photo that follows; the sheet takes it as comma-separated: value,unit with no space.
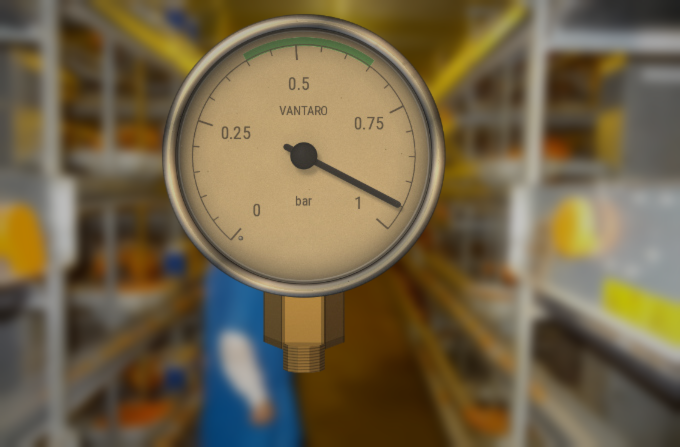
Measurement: 0.95,bar
